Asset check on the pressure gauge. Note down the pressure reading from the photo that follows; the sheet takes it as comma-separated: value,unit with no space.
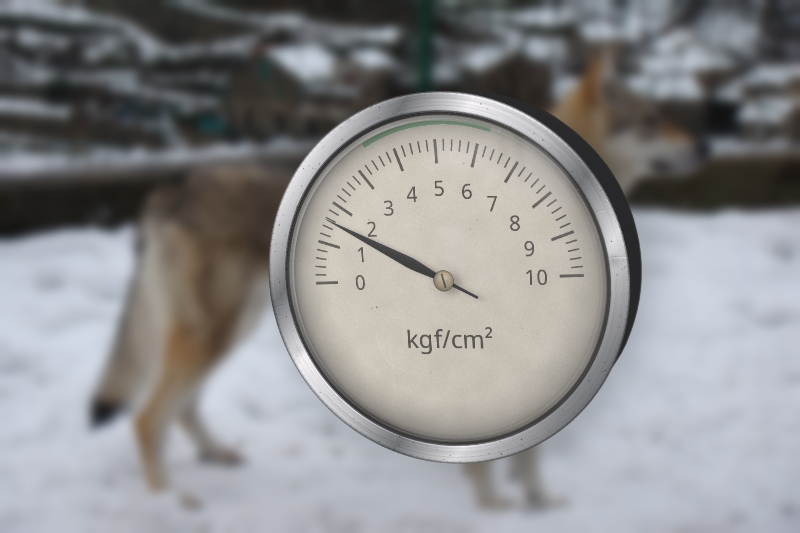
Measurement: 1.6,kg/cm²
